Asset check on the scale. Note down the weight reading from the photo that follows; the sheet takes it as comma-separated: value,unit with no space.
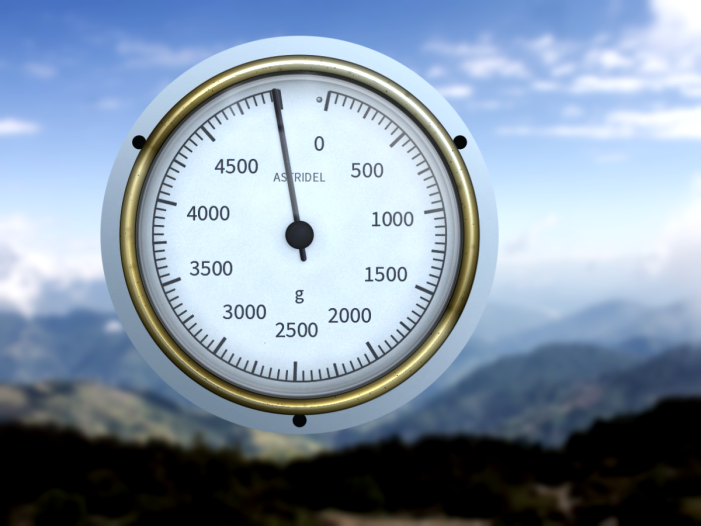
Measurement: 4975,g
